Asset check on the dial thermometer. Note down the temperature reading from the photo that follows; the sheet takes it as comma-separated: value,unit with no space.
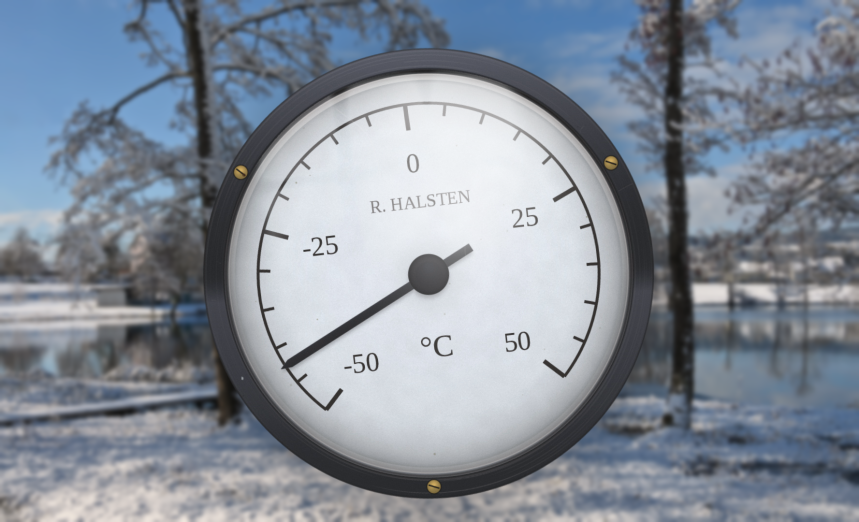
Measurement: -42.5,°C
